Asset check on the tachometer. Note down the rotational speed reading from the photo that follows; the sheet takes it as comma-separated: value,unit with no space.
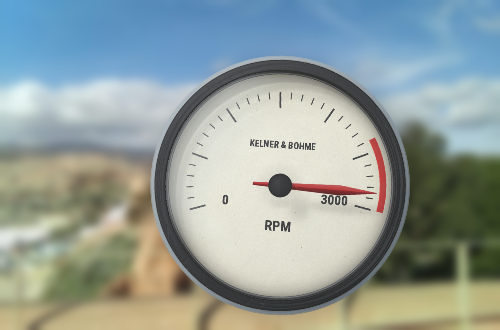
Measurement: 2850,rpm
